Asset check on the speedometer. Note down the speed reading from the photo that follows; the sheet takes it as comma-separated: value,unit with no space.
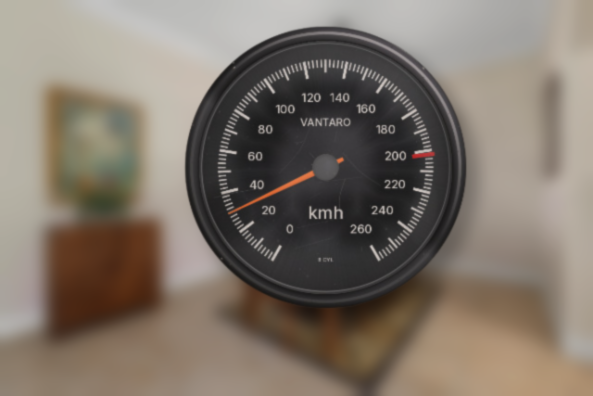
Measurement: 30,km/h
